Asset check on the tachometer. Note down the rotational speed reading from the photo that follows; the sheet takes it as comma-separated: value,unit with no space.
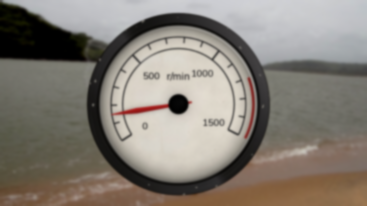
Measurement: 150,rpm
